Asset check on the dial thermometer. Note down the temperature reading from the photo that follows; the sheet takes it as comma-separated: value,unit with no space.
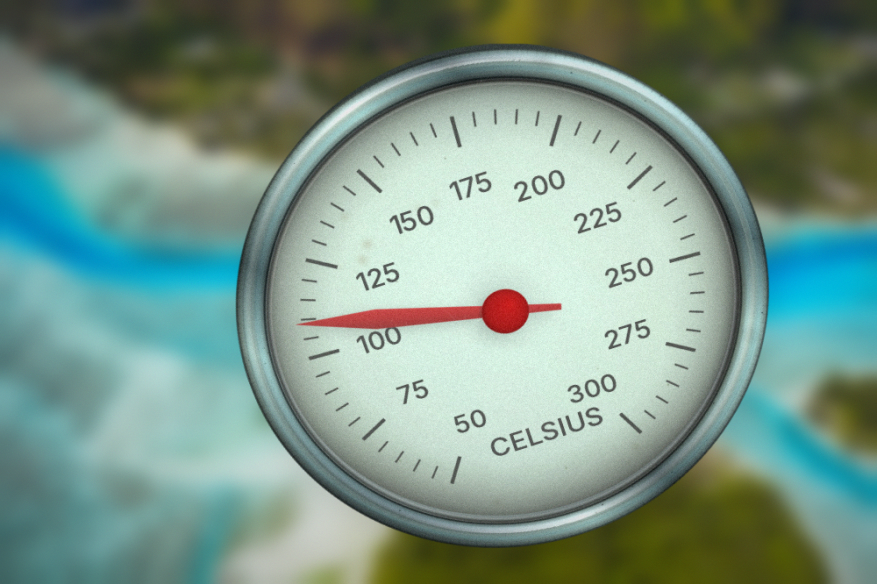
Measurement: 110,°C
